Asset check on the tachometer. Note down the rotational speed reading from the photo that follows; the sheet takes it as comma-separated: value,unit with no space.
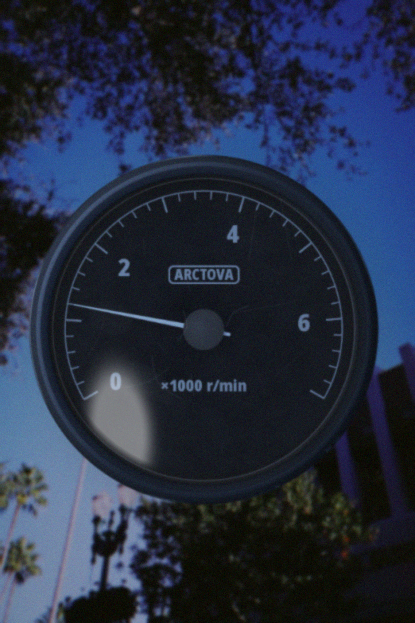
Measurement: 1200,rpm
